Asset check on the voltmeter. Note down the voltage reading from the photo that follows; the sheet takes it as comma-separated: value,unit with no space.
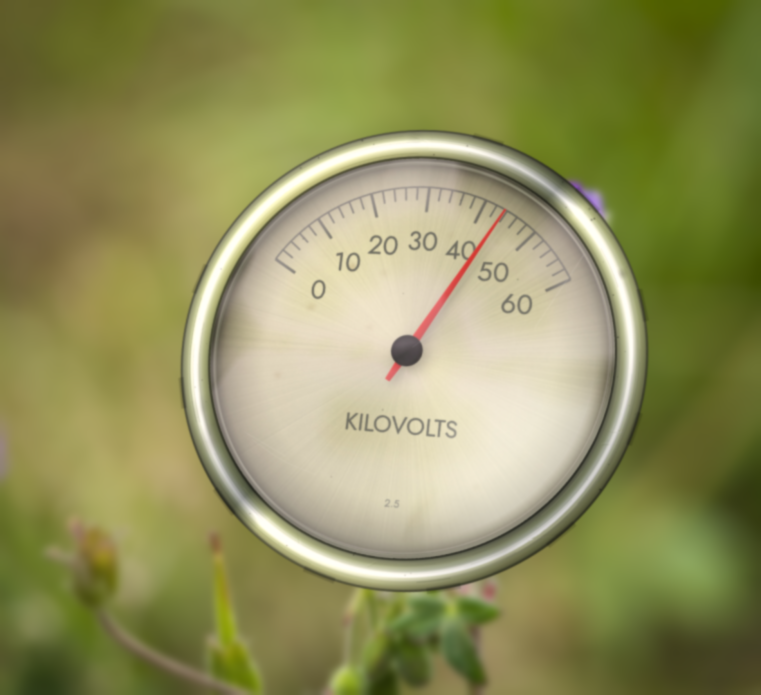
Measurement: 44,kV
